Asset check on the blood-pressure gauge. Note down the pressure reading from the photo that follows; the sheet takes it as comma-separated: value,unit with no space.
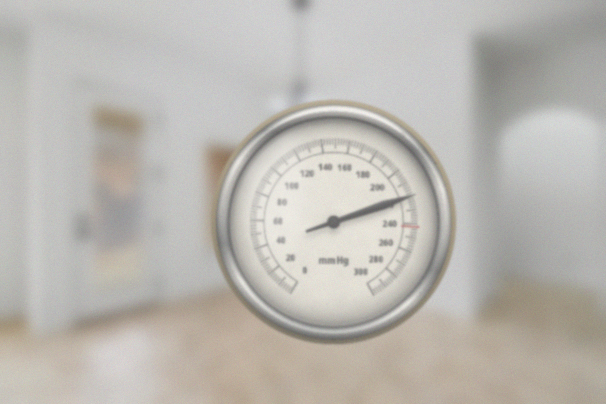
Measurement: 220,mmHg
